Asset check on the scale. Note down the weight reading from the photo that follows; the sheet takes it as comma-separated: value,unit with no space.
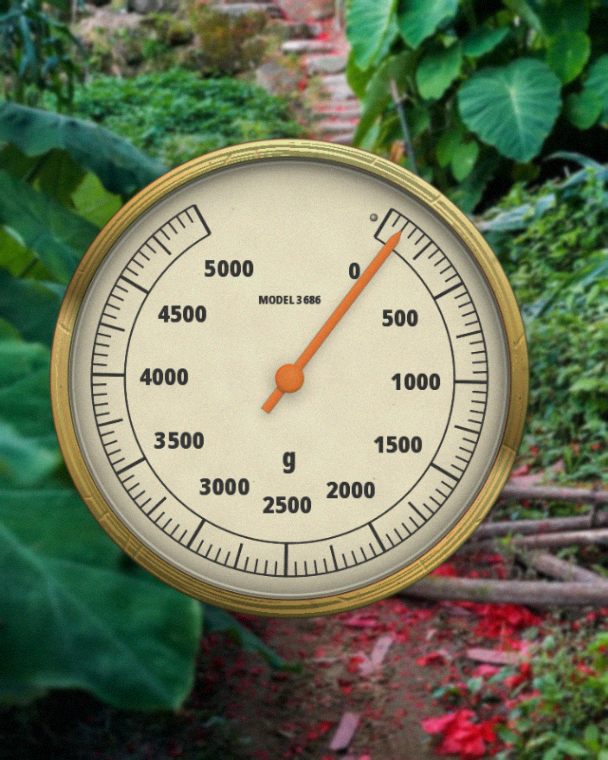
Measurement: 100,g
